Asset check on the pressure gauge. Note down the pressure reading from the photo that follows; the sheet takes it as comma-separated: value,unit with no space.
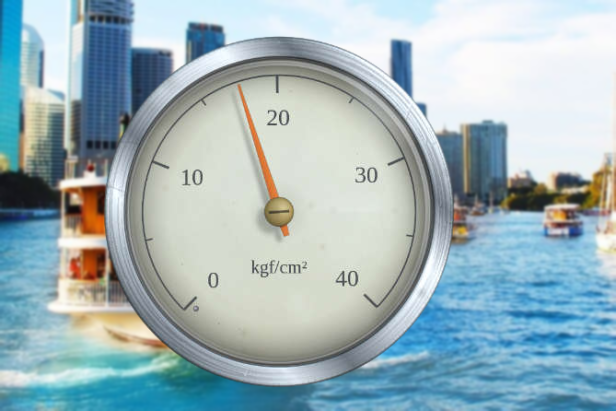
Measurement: 17.5,kg/cm²
